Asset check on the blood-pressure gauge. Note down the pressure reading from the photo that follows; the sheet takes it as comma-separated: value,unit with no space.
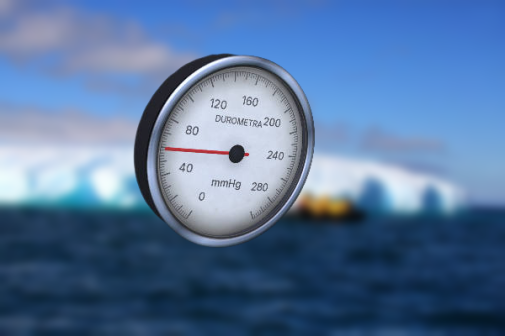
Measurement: 60,mmHg
